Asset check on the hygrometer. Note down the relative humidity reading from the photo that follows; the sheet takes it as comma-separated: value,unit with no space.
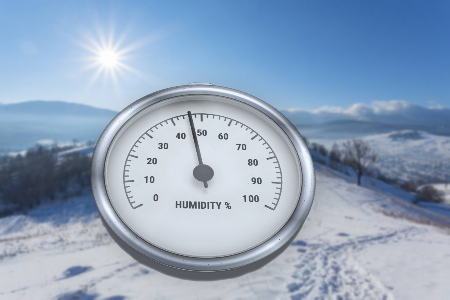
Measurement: 46,%
